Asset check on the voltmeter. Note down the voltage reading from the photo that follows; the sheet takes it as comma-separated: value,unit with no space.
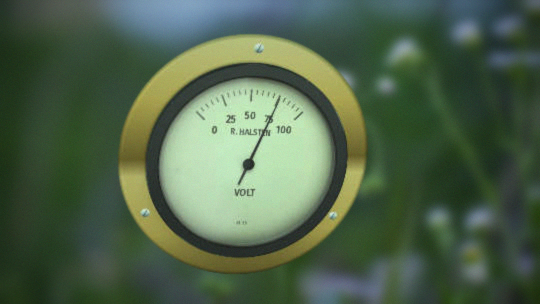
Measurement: 75,V
